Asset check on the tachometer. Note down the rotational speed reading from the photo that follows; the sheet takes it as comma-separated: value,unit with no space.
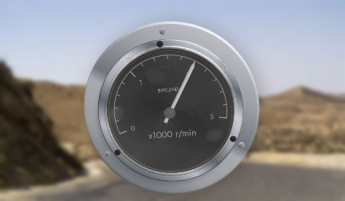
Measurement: 2000,rpm
